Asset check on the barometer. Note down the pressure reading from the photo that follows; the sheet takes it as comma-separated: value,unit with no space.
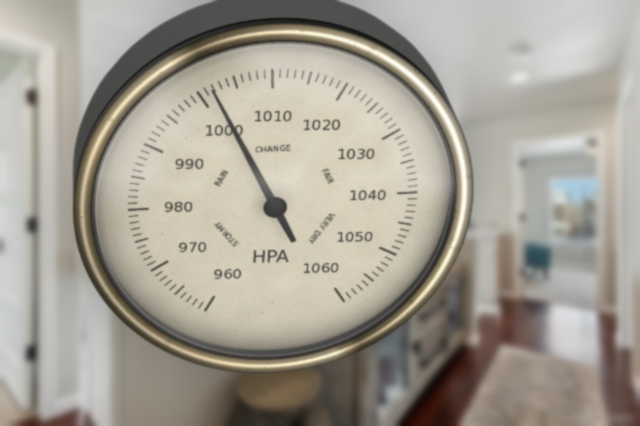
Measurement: 1002,hPa
